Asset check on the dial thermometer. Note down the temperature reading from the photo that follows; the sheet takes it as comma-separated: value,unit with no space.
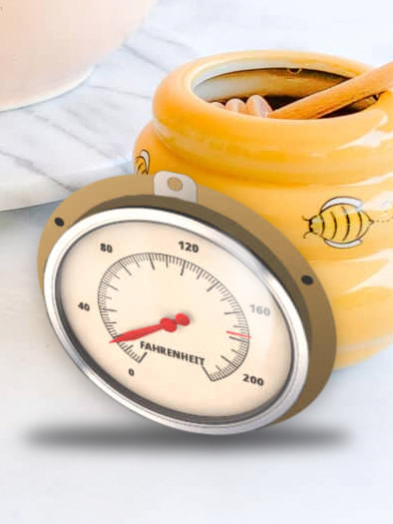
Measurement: 20,°F
